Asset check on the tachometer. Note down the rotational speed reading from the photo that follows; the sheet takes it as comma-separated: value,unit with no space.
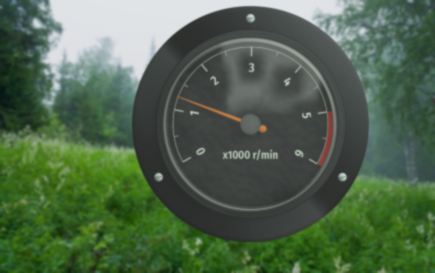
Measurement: 1250,rpm
